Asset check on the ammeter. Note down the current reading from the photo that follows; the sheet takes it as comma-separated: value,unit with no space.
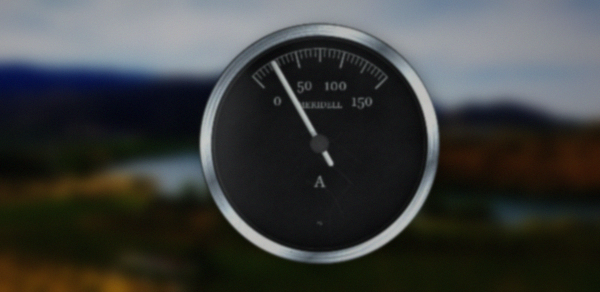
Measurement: 25,A
